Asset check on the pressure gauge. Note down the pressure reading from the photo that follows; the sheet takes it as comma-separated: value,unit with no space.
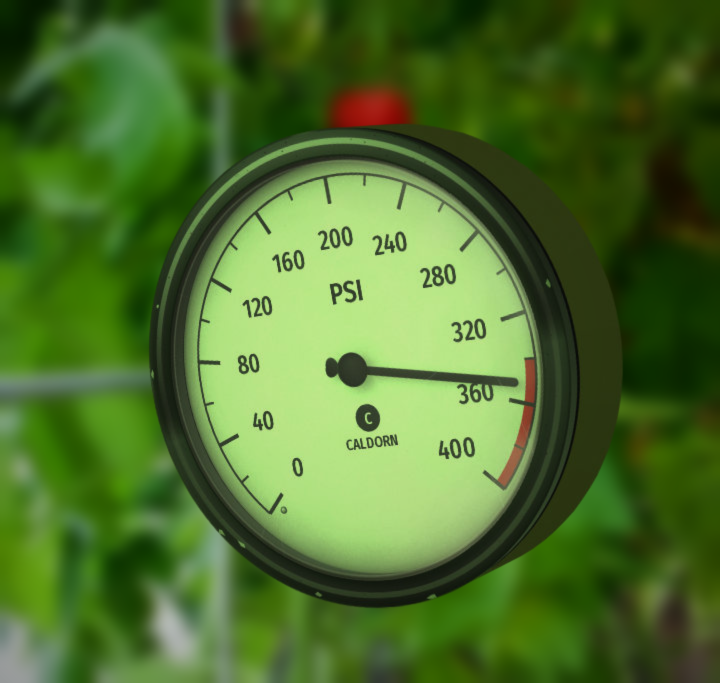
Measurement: 350,psi
